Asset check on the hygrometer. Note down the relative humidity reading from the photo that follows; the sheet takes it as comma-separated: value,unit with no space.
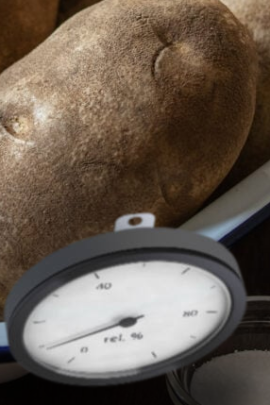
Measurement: 10,%
